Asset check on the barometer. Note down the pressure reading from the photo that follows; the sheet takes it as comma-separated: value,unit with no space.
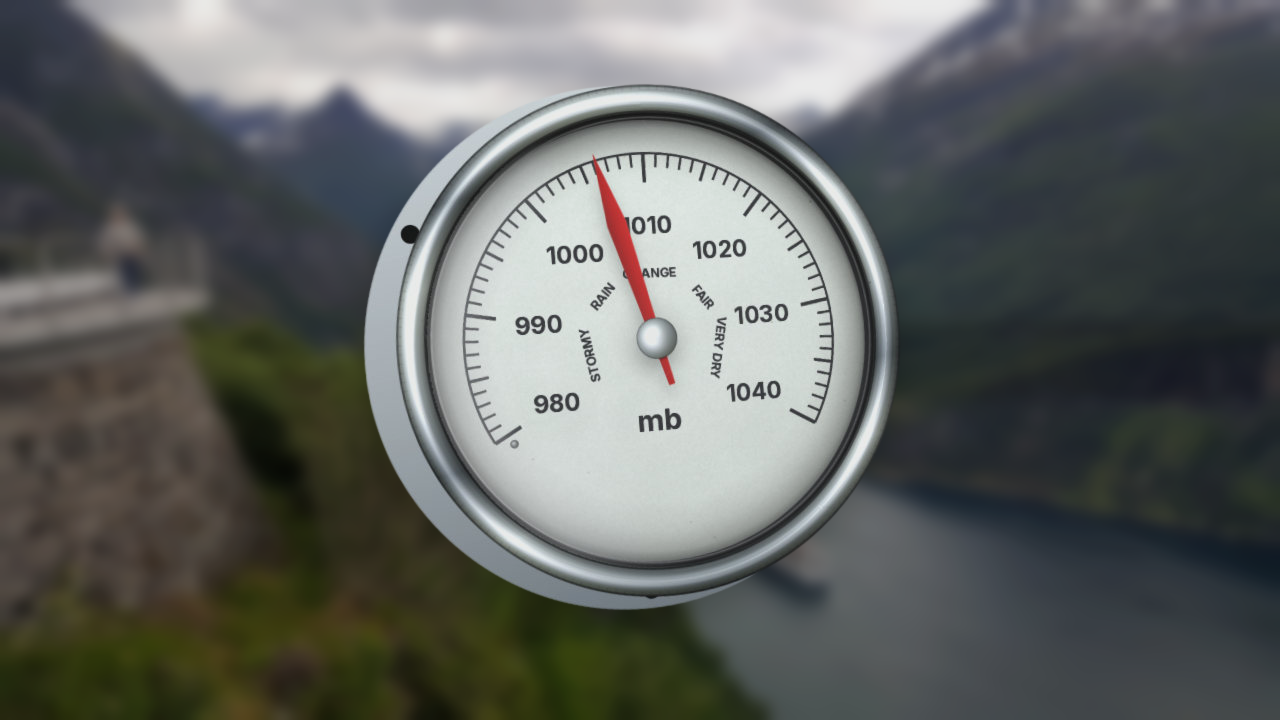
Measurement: 1006,mbar
